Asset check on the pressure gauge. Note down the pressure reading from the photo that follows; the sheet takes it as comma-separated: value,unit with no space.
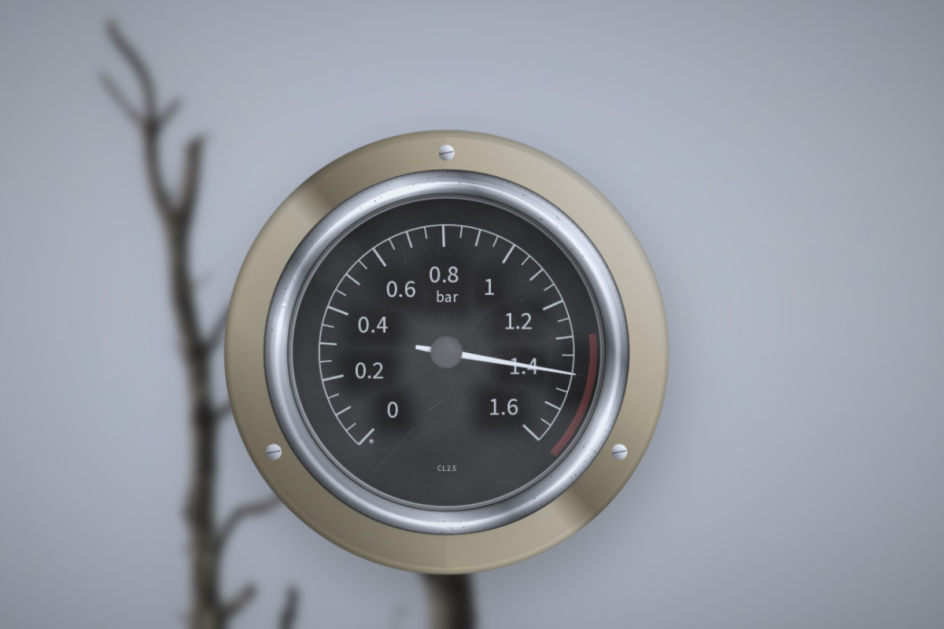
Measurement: 1.4,bar
